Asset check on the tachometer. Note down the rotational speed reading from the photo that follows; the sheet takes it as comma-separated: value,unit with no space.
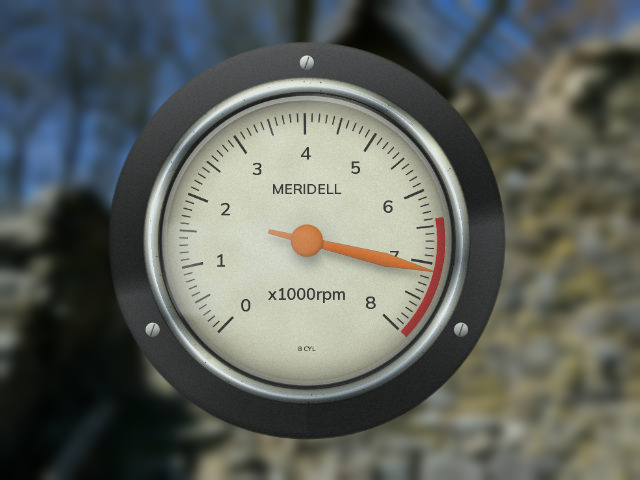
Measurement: 7100,rpm
